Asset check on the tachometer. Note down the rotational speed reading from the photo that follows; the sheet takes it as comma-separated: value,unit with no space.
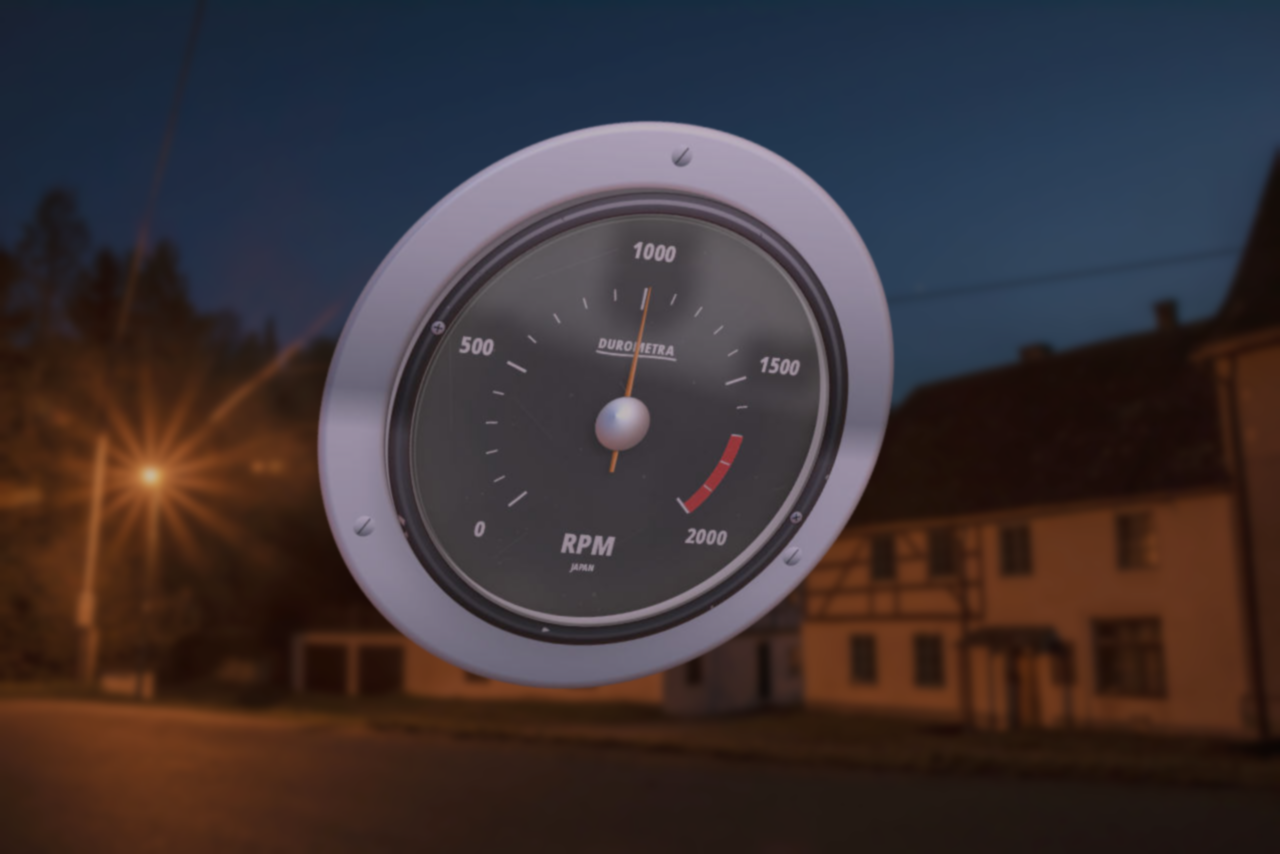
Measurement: 1000,rpm
